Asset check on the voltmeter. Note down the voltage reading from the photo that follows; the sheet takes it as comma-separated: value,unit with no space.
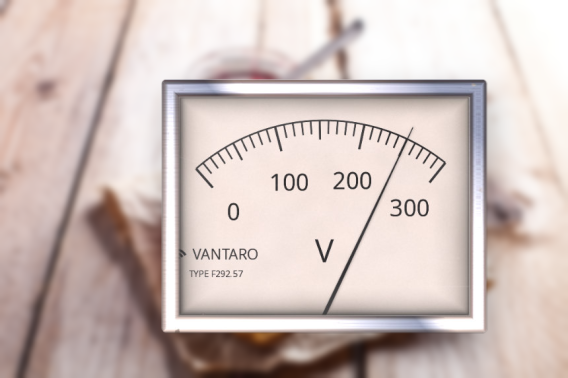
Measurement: 250,V
